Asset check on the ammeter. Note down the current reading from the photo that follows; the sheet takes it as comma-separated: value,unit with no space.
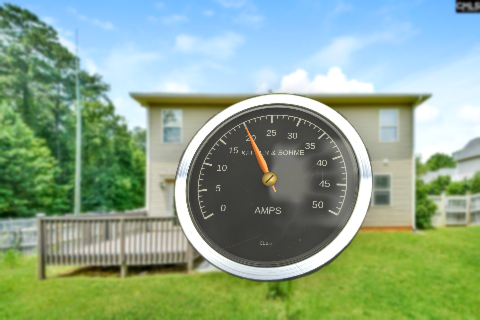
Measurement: 20,A
